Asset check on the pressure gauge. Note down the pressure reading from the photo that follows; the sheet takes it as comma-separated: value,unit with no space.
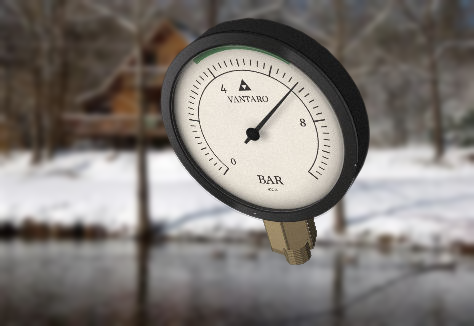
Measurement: 6.8,bar
